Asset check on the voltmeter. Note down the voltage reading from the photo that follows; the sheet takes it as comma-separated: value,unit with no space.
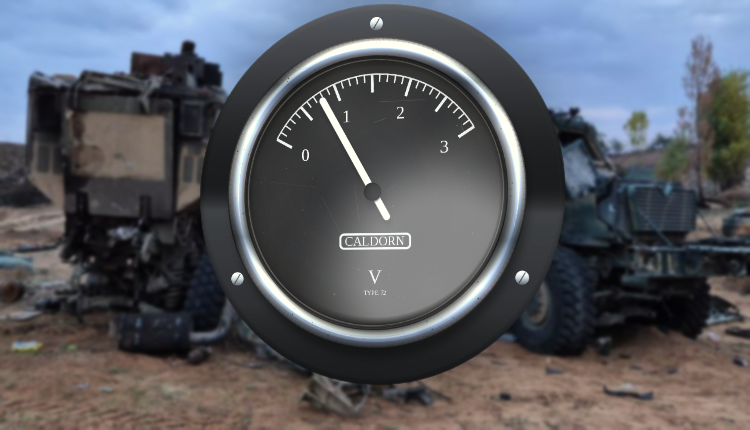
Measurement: 0.8,V
